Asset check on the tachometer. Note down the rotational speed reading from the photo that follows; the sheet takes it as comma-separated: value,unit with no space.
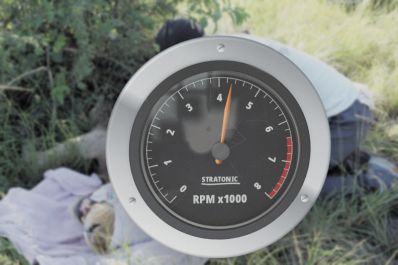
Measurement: 4300,rpm
